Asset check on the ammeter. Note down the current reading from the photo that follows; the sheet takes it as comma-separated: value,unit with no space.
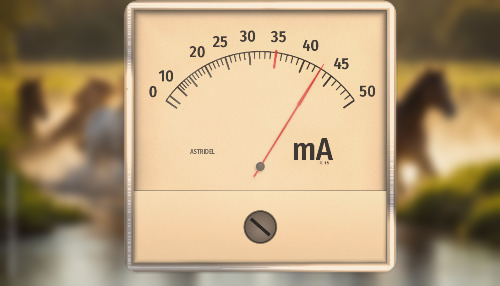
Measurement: 43,mA
